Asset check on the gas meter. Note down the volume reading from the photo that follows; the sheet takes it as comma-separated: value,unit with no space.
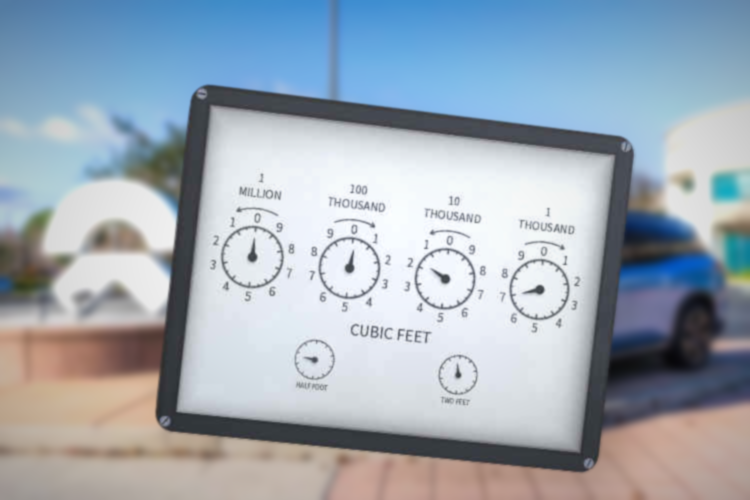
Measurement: 1700,ft³
